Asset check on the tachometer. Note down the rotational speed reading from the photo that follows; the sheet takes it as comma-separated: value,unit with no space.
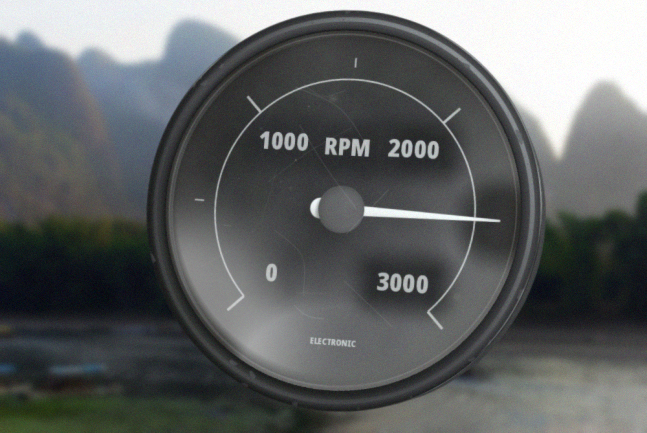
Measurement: 2500,rpm
